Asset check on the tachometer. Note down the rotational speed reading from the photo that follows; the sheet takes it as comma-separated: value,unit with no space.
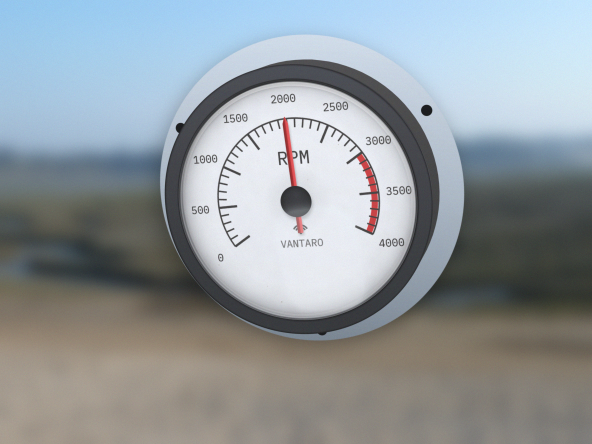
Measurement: 2000,rpm
